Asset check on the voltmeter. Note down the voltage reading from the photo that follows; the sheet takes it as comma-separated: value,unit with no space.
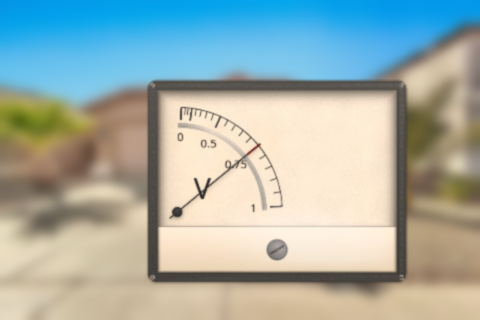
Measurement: 0.75,V
